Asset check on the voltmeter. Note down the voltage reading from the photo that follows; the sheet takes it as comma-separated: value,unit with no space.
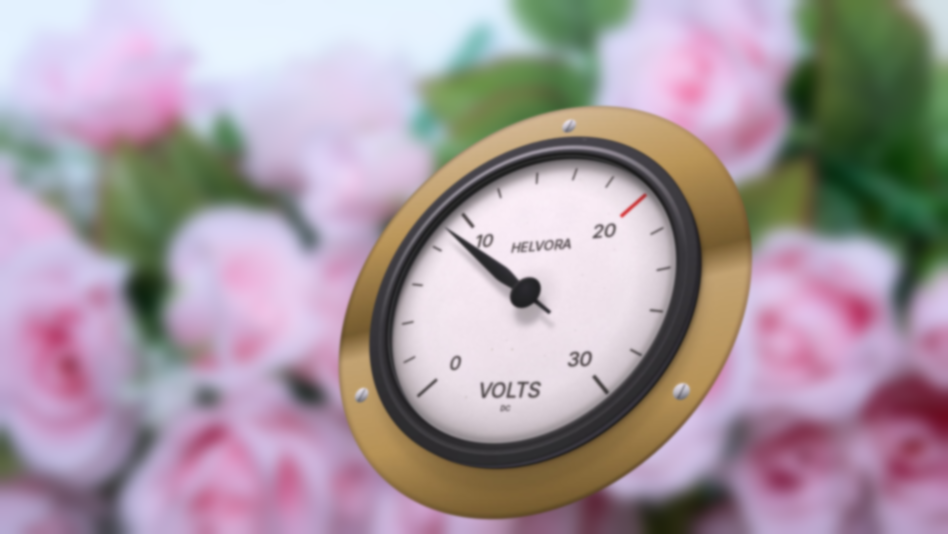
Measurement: 9,V
